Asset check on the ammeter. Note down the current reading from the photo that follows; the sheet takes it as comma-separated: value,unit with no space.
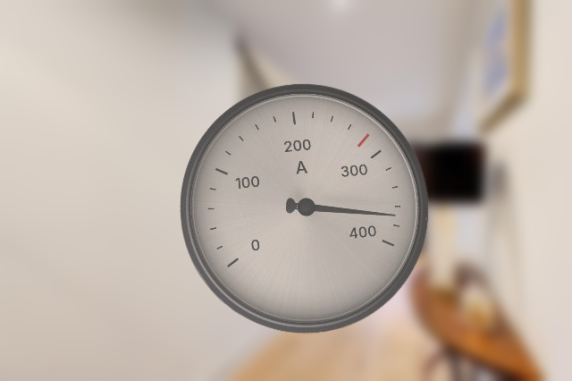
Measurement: 370,A
